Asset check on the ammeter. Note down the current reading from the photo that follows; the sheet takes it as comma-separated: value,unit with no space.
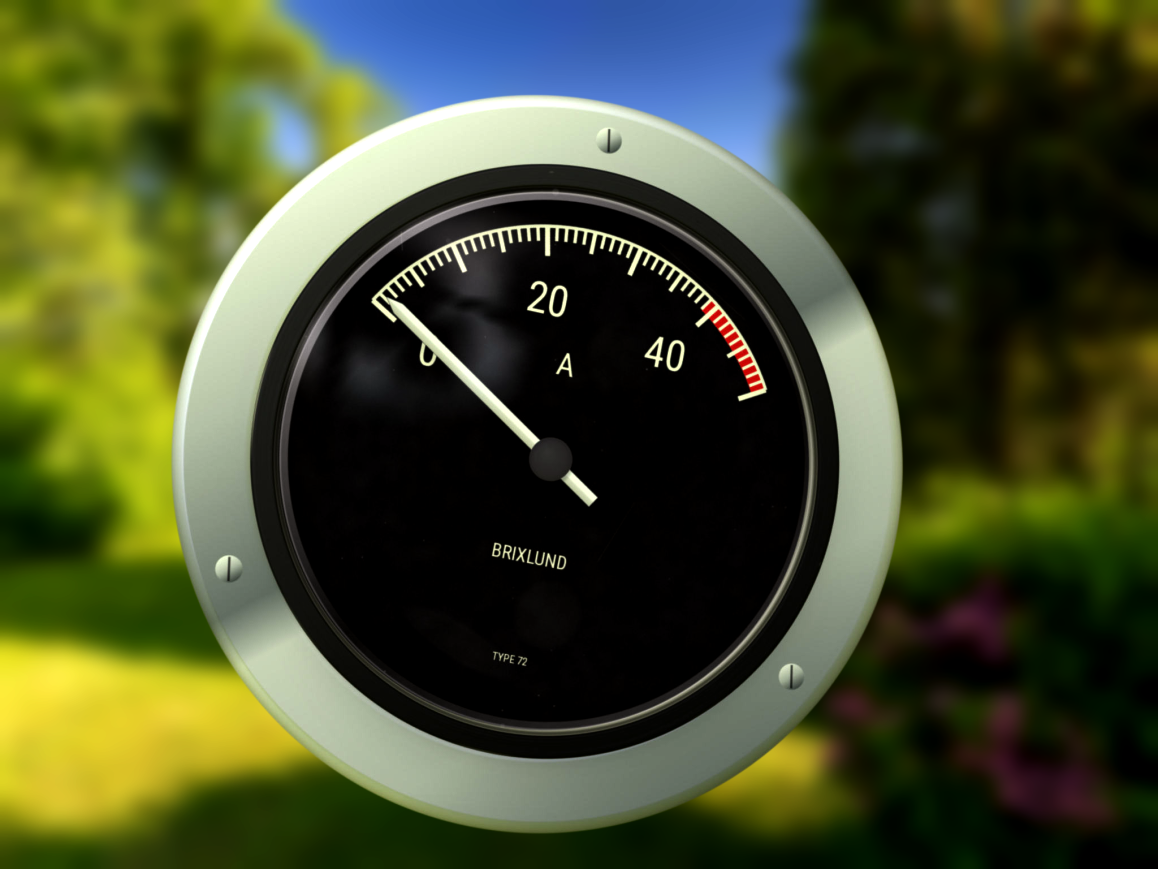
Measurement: 1,A
